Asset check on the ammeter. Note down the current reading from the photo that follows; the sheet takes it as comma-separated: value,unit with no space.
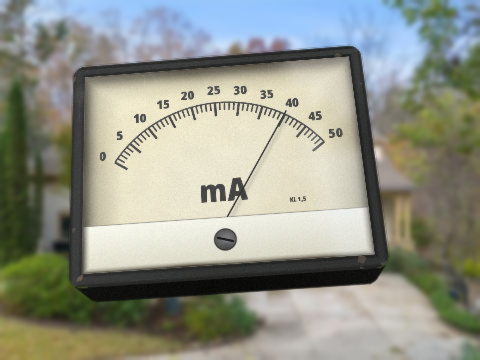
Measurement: 40,mA
